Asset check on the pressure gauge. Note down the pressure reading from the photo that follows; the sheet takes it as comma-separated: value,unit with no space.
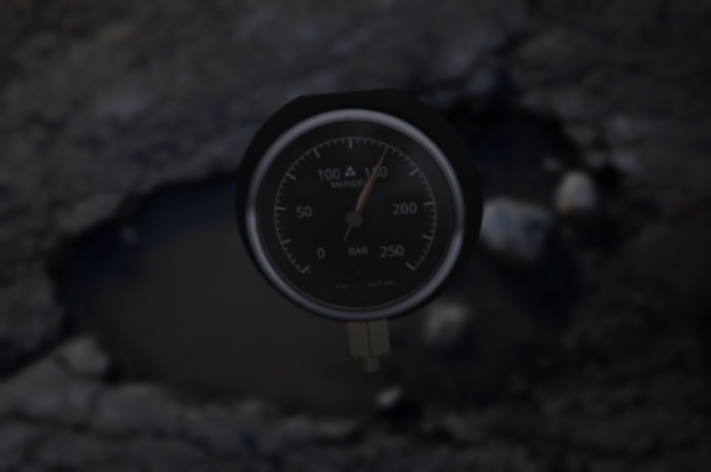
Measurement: 150,bar
